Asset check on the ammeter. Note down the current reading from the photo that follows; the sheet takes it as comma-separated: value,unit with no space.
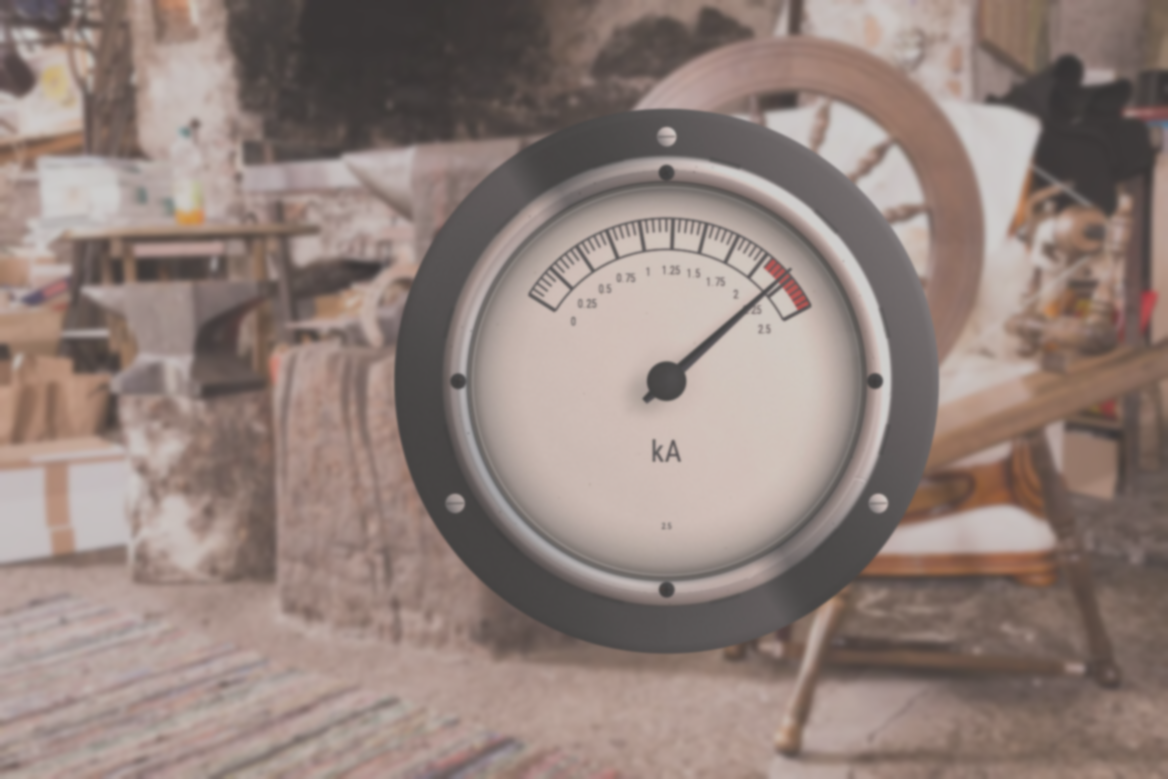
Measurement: 2.2,kA
